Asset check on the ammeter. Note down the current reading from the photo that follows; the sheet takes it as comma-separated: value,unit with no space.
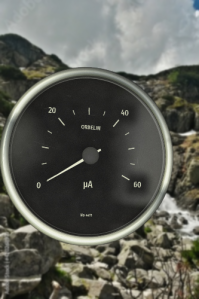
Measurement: 0,µA
